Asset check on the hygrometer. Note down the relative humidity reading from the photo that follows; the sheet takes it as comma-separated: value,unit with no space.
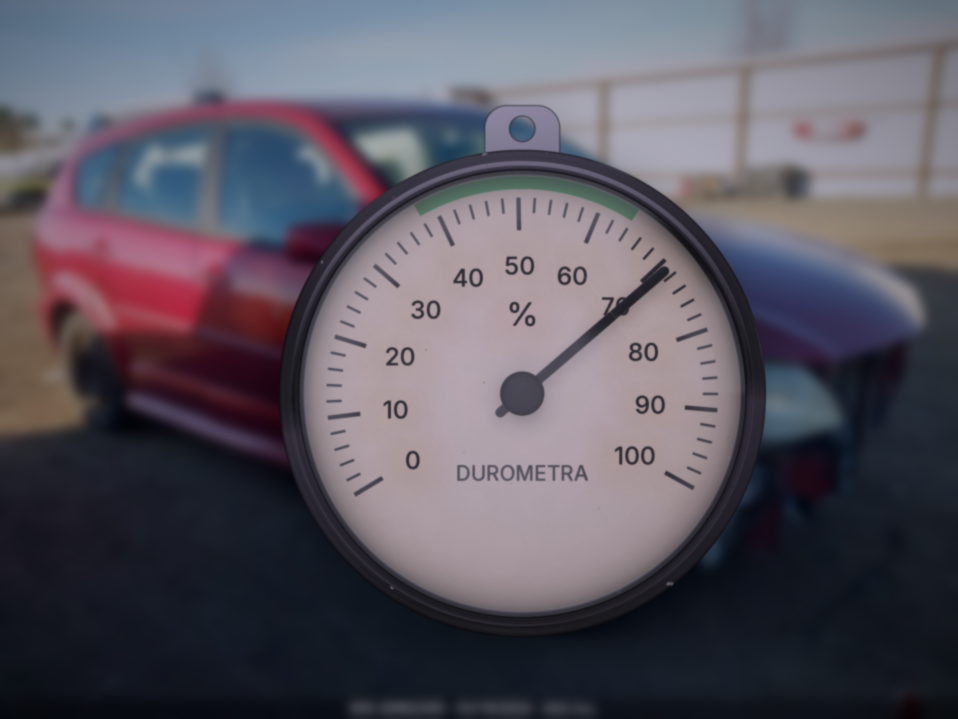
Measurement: 71,%
